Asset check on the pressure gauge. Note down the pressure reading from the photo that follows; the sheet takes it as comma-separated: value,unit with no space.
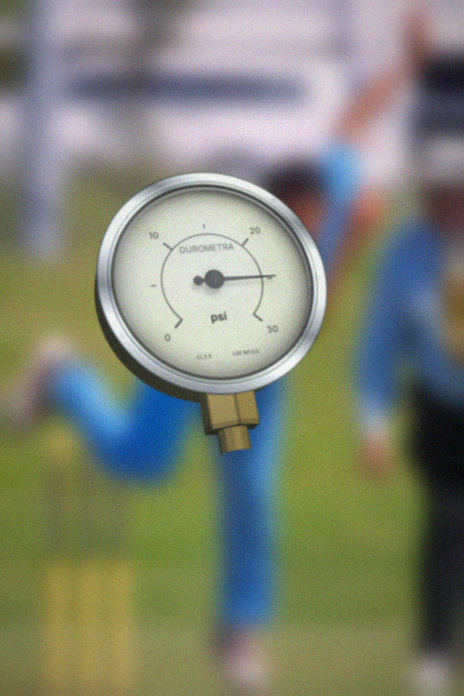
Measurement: 25,psi
